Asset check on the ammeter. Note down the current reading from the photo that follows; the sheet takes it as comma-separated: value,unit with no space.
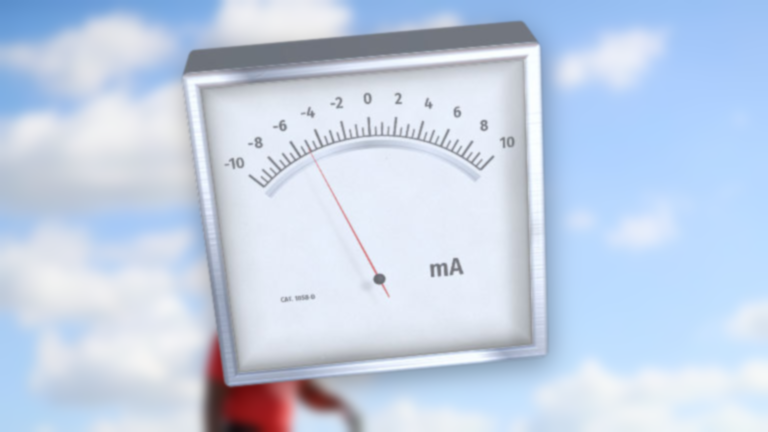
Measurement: -5,mA
